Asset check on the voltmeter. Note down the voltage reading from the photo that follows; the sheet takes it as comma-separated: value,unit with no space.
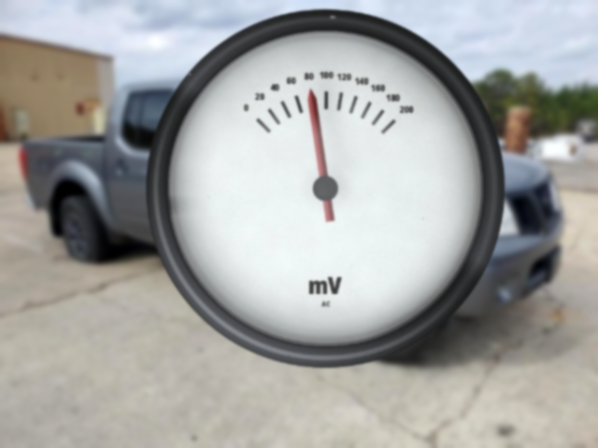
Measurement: 80,mV
